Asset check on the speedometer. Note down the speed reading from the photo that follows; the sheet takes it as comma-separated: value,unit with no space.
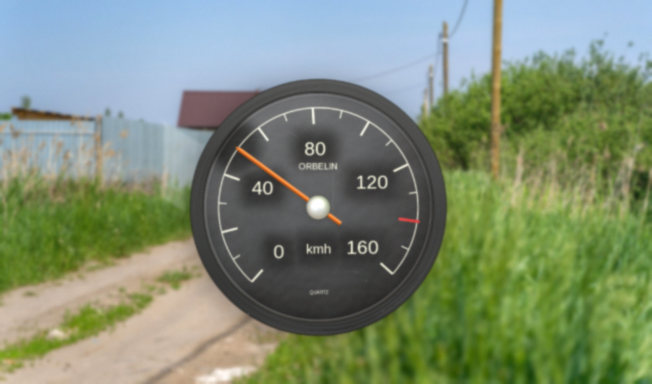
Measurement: 50,km/h
